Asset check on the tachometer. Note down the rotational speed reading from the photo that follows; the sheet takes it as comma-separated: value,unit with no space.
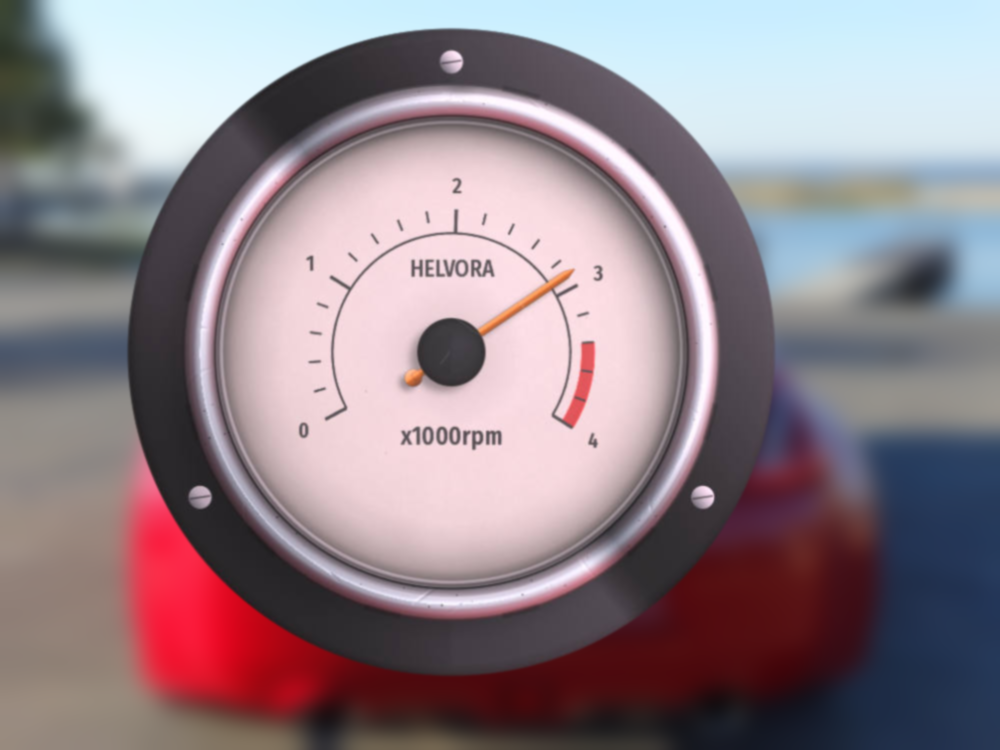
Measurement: 2900,rpm
